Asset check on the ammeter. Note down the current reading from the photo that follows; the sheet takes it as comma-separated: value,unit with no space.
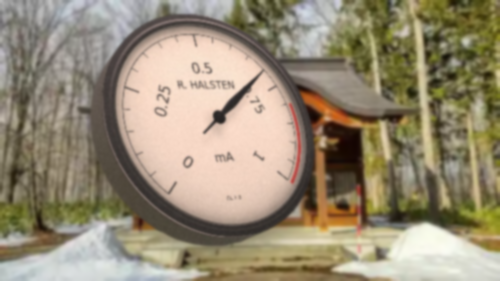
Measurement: 0.7,mA
